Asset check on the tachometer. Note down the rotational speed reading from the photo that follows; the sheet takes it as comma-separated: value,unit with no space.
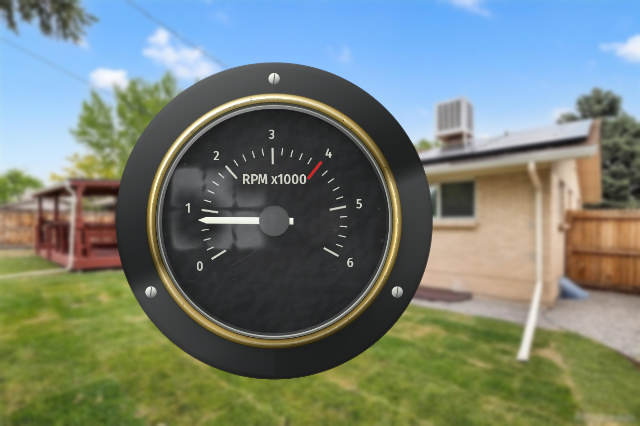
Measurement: 800,rpm
